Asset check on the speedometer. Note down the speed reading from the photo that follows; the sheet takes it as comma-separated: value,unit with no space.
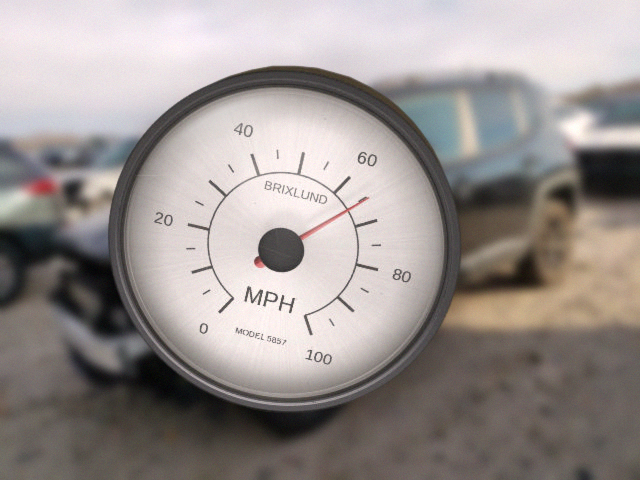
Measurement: 65,mph
